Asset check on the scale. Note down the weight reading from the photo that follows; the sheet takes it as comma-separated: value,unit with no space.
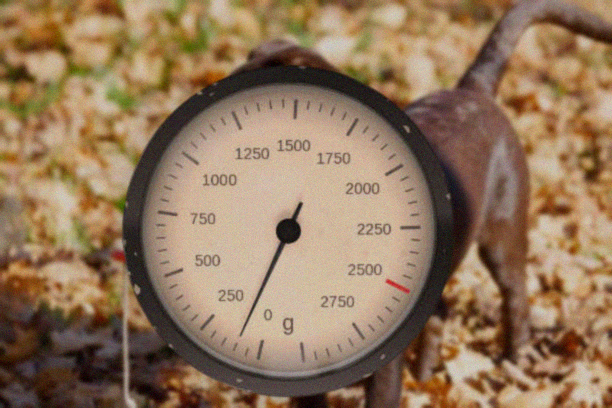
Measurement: 100,g
